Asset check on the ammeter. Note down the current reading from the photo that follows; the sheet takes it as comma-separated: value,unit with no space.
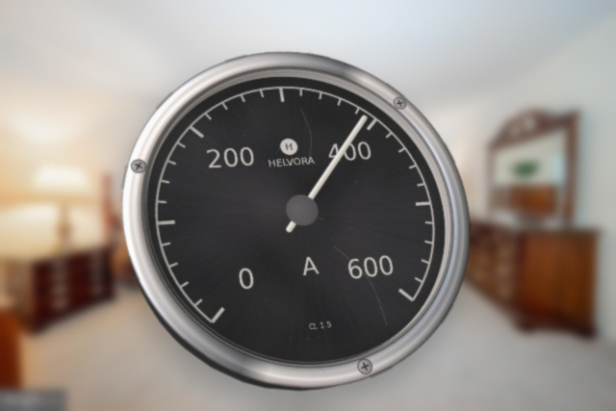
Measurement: 390,A
